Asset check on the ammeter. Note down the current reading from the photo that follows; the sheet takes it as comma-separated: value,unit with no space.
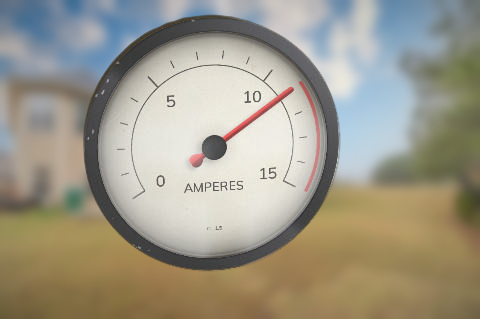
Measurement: 11,A
